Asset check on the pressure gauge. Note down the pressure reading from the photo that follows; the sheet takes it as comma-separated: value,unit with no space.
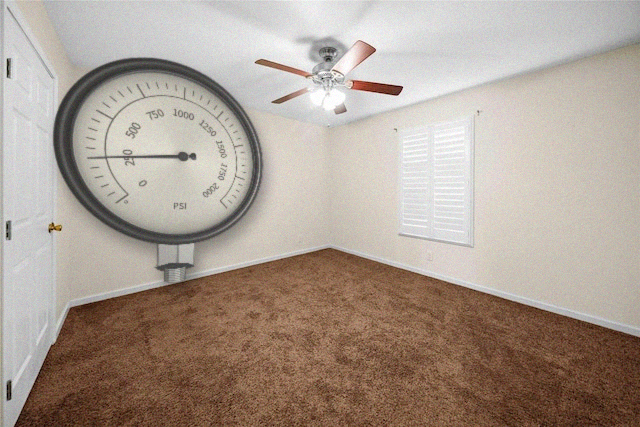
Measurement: 250,psi
